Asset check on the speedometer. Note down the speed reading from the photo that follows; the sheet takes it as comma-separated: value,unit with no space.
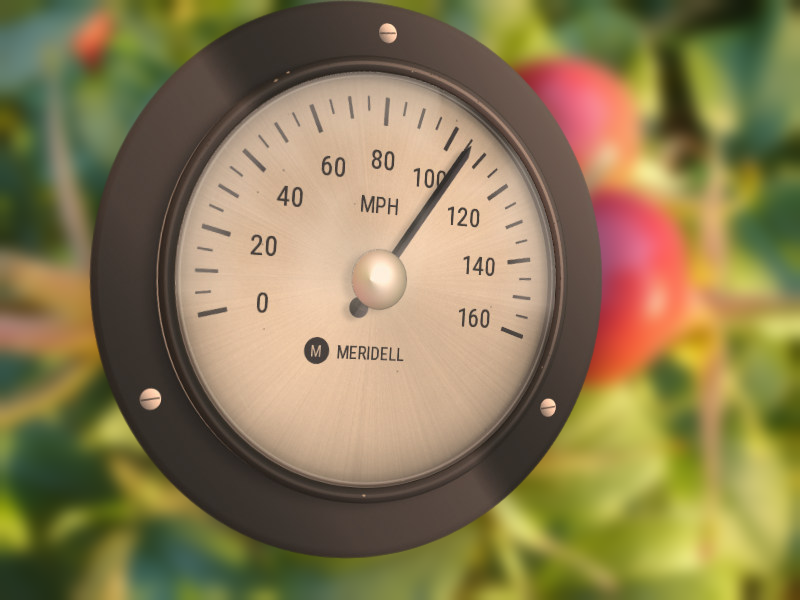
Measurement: 105,mph
